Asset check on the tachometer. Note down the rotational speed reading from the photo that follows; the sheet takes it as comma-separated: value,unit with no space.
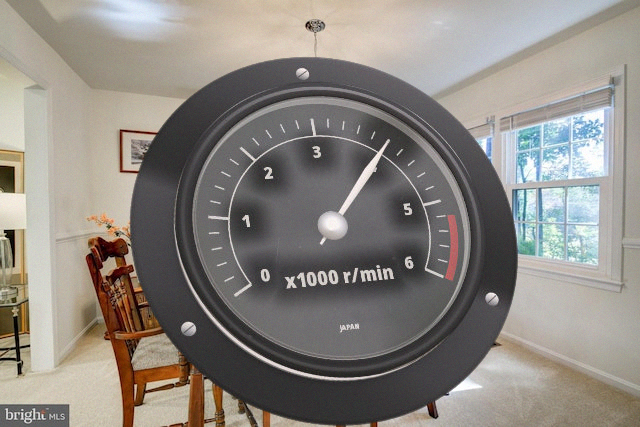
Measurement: 4000,rpm
